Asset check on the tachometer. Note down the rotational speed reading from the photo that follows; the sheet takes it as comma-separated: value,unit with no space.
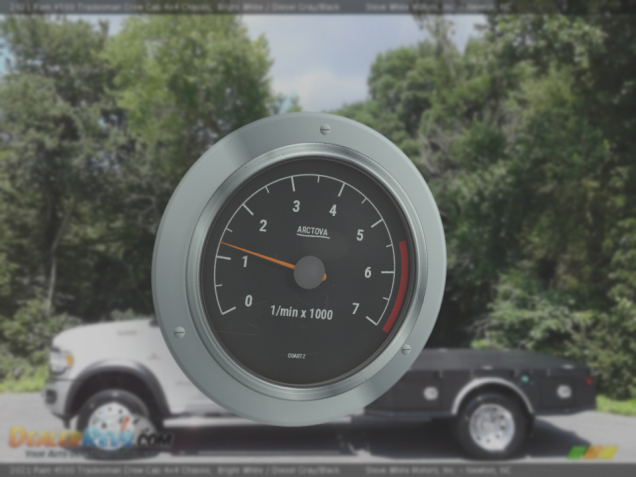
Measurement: 1250,rpm
